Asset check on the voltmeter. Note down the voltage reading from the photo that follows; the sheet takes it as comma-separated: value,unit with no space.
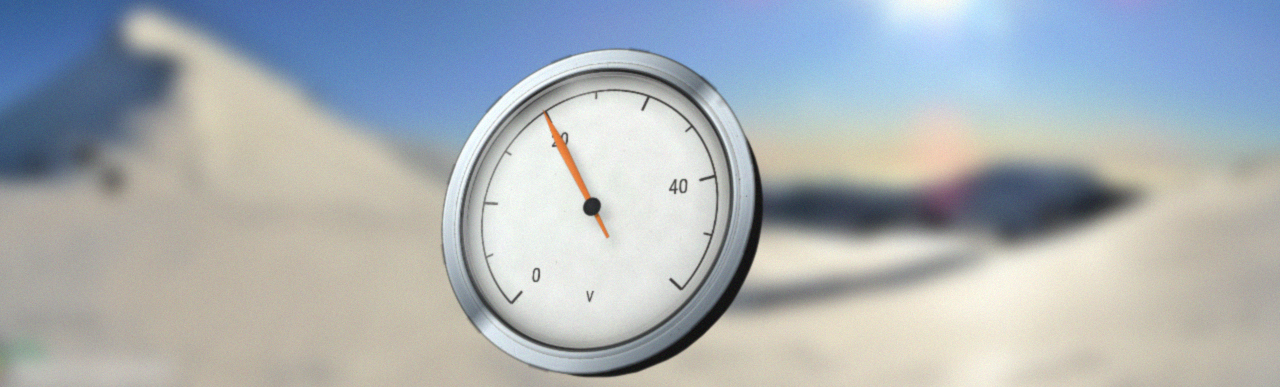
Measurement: 20,V
